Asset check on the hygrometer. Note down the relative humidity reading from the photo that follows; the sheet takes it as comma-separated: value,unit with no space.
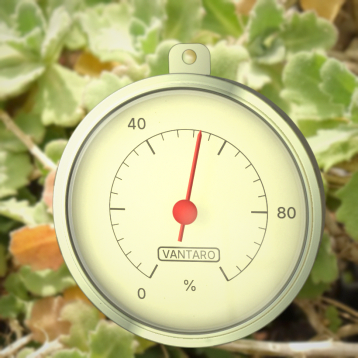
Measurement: 54,%
